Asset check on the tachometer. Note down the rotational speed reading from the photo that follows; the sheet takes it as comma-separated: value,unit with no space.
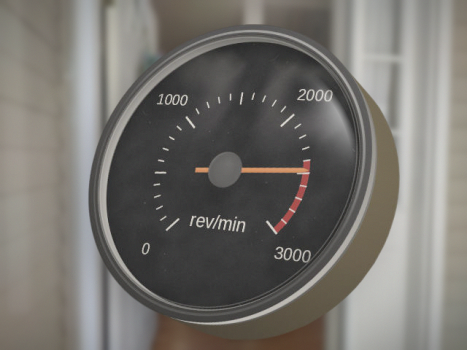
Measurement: 2500,rpm
